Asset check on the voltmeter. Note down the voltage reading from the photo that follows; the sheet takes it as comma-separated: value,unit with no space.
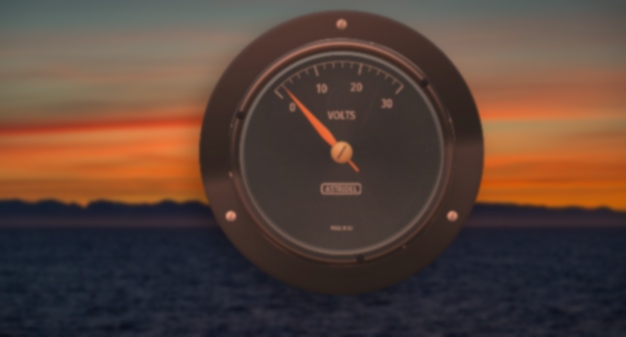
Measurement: 2,V
